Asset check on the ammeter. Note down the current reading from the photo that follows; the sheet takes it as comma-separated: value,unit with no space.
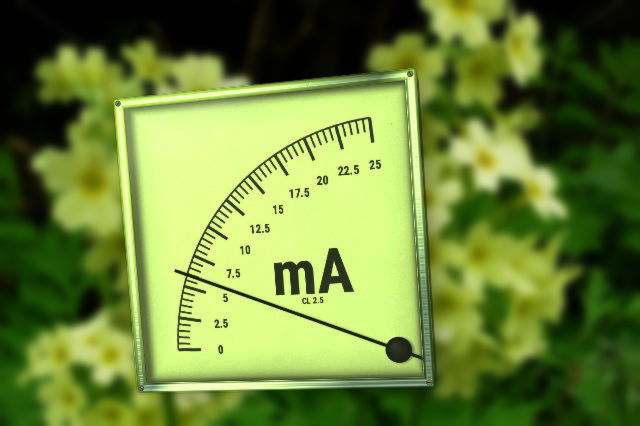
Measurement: 6,mA
